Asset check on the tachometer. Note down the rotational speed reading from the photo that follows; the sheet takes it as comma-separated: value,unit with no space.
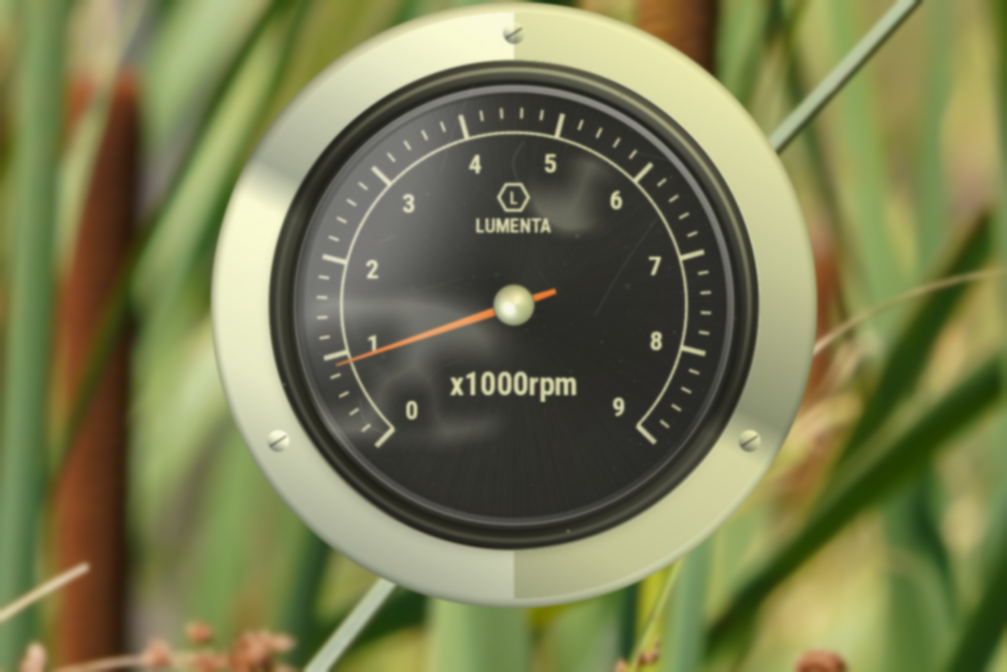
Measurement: 900,rpm
